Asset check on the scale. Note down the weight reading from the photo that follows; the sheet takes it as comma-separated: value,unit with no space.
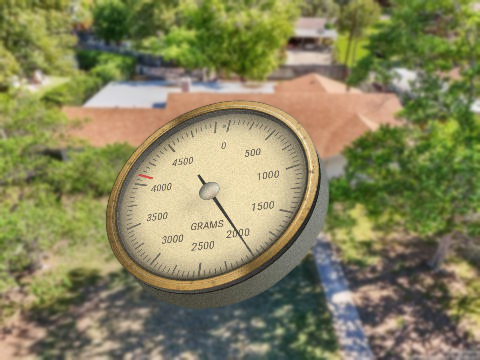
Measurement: 2000,g
